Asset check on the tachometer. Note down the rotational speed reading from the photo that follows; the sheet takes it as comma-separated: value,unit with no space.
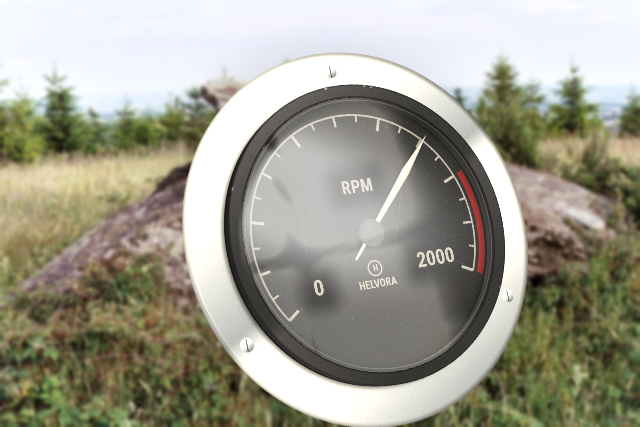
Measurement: 1400,rpm
